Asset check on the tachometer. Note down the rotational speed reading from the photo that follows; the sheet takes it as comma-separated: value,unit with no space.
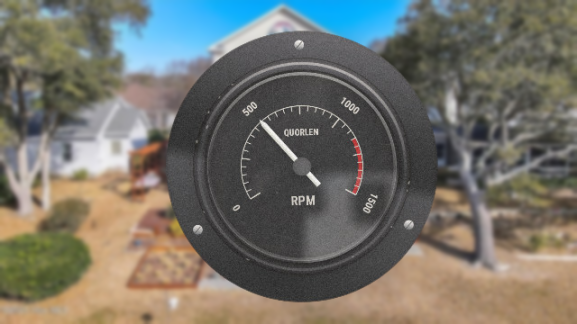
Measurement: 500,rpm
